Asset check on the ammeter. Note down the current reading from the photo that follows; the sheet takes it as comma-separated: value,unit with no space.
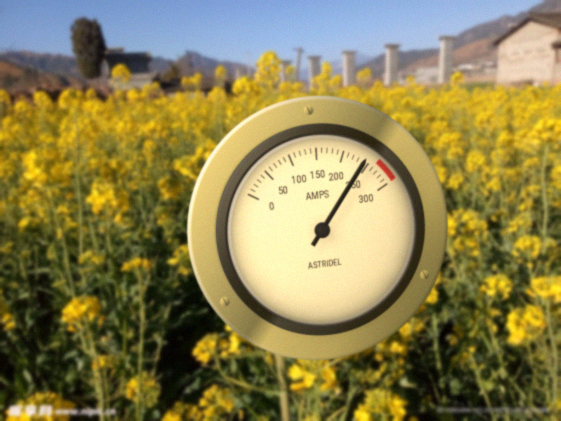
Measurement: 240,A
